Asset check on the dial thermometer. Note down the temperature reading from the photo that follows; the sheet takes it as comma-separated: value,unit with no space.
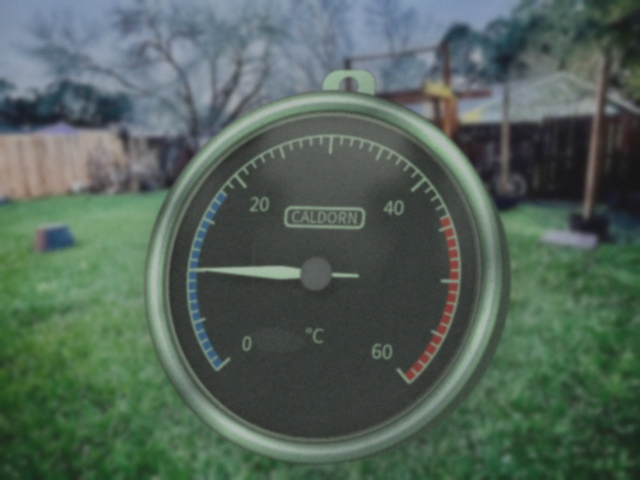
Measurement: 10,°C
